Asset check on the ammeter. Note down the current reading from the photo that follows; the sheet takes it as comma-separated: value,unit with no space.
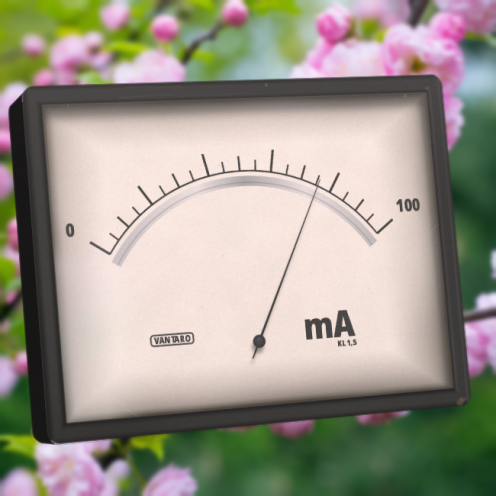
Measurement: 75,mA
